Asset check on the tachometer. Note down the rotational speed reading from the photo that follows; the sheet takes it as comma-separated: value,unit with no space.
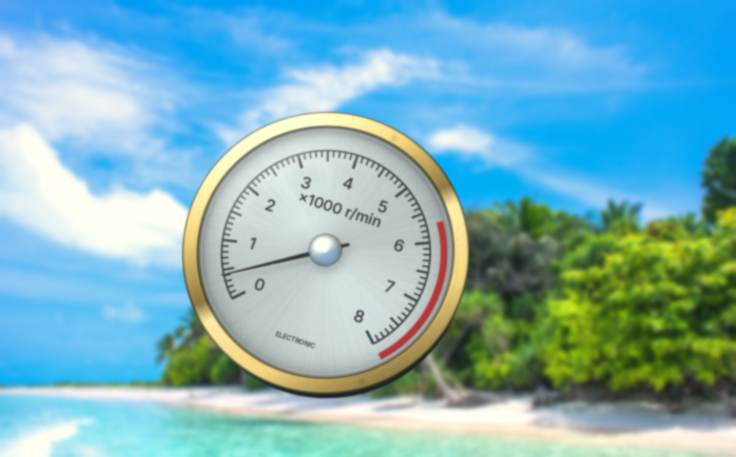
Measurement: 400,rpm
